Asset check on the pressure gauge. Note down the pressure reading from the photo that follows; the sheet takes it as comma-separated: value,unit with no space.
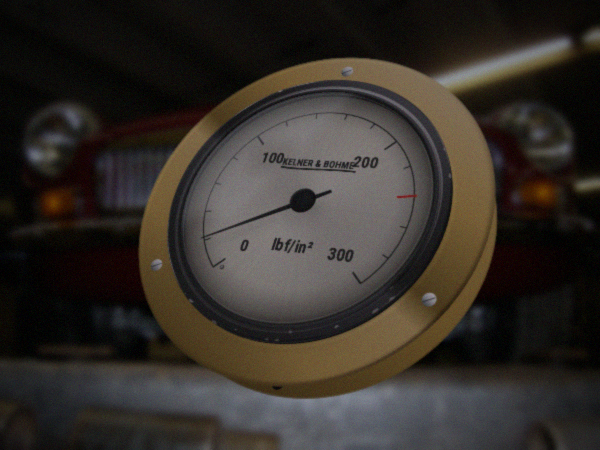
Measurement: 20,psi
